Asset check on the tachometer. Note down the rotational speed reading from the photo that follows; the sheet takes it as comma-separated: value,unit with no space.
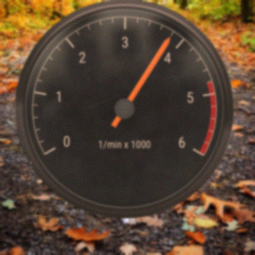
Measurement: 3800,rpm
